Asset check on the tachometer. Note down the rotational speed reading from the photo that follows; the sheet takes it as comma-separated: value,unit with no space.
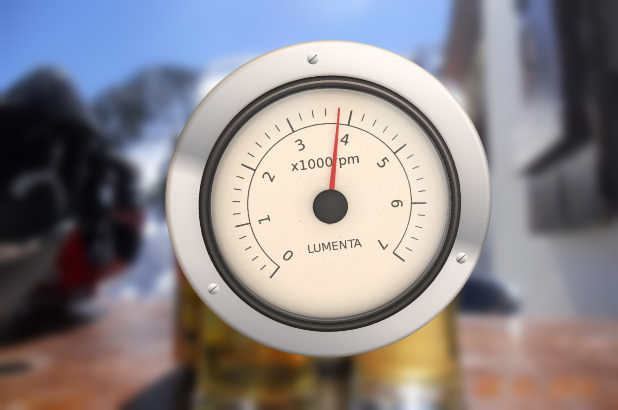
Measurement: 3800,rpm
